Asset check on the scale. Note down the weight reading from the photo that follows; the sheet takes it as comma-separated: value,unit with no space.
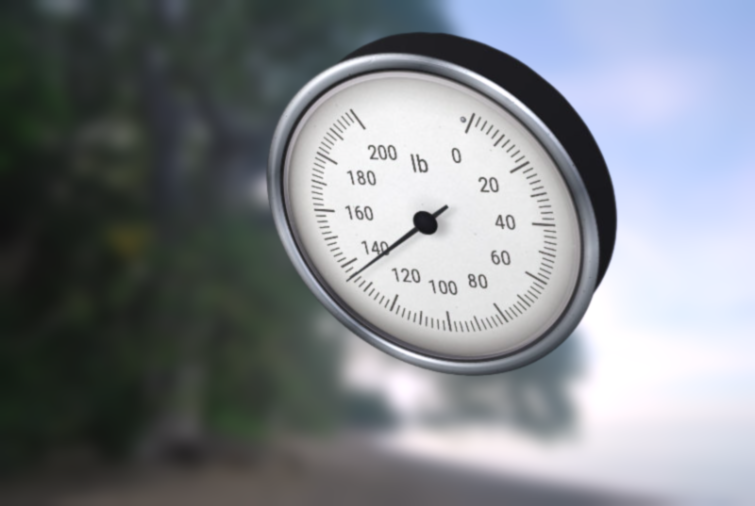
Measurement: 136,lb
